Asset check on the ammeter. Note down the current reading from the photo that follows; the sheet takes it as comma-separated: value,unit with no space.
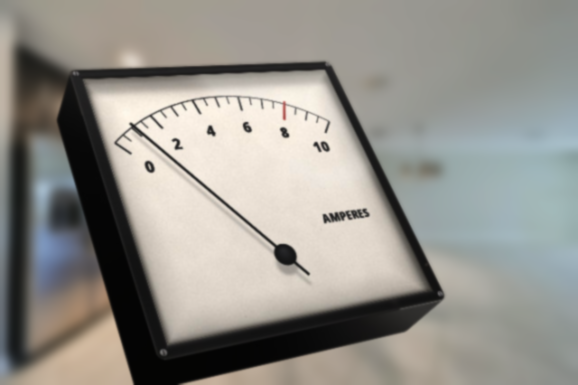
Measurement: 1,A
